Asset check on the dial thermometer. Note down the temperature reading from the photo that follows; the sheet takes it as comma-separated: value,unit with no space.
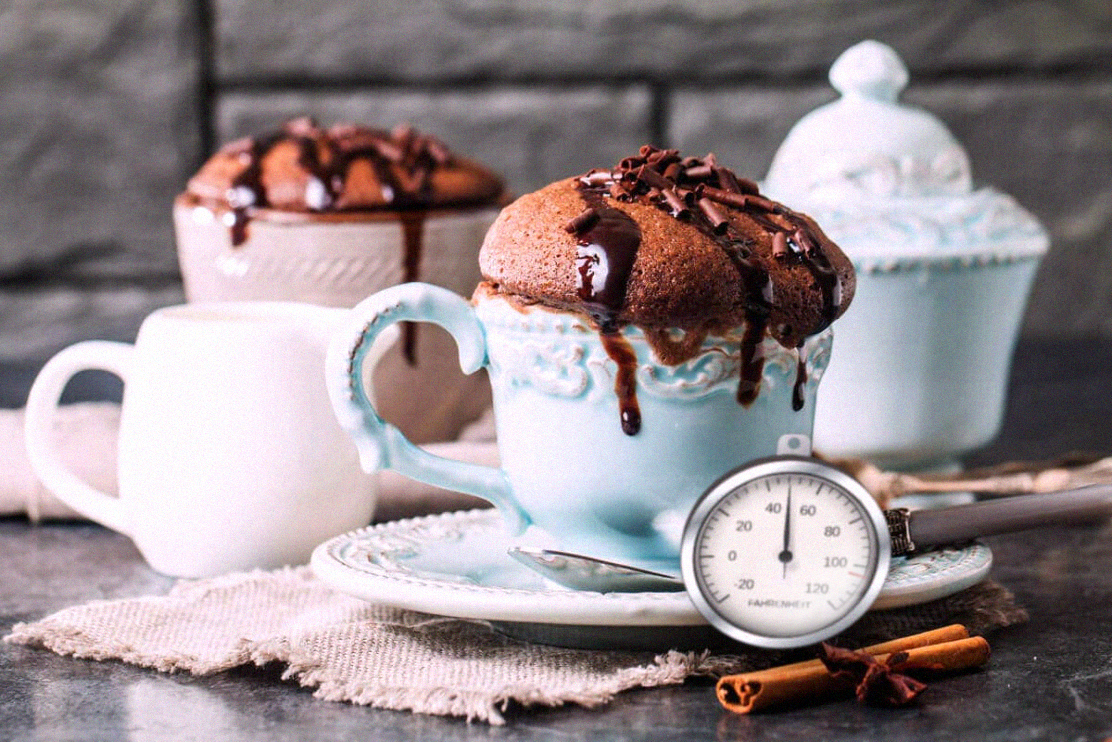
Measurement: 48,°F
